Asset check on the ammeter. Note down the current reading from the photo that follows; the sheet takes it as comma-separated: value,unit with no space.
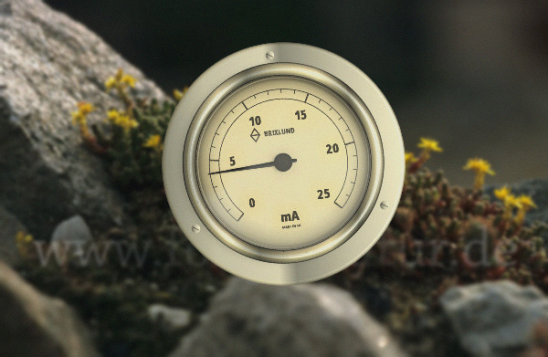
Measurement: 4,mA
